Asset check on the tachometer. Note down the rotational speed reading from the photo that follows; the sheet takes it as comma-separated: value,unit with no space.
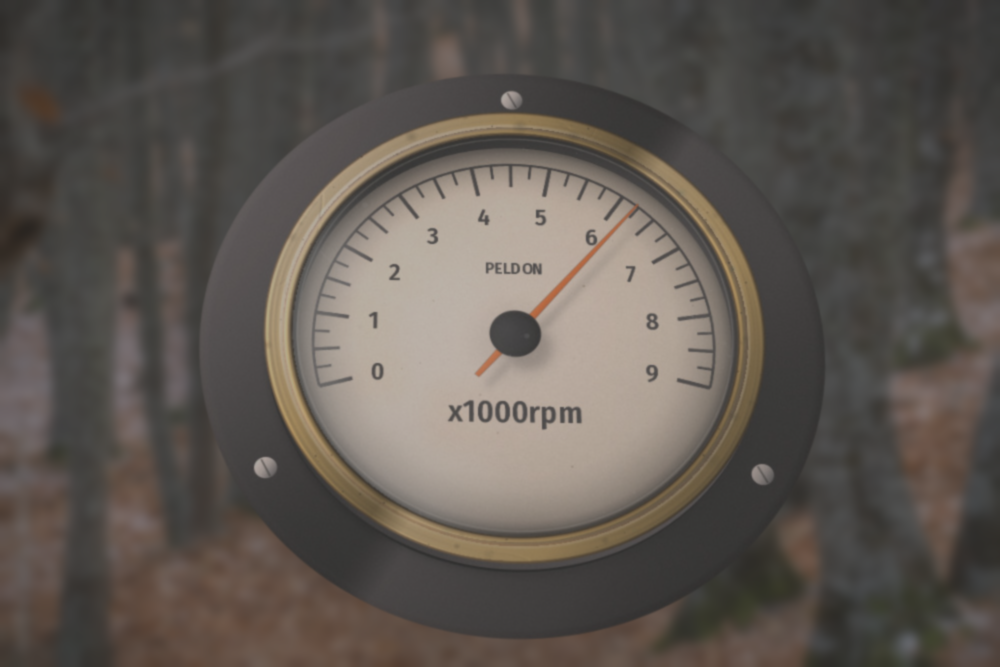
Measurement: 6250,rpm
